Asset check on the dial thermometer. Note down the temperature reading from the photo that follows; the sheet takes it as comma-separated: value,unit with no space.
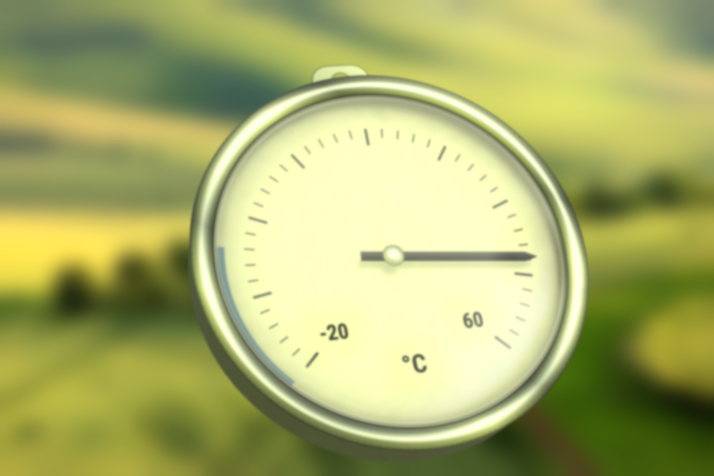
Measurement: 48,°C
